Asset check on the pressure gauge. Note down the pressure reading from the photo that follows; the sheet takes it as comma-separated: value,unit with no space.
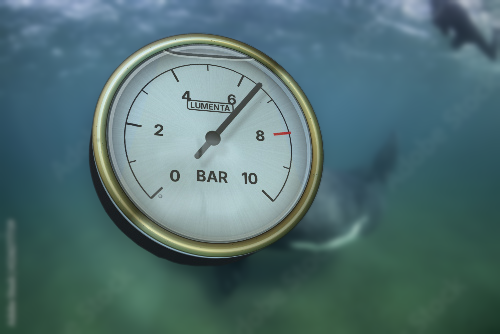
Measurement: 6.5,bar
